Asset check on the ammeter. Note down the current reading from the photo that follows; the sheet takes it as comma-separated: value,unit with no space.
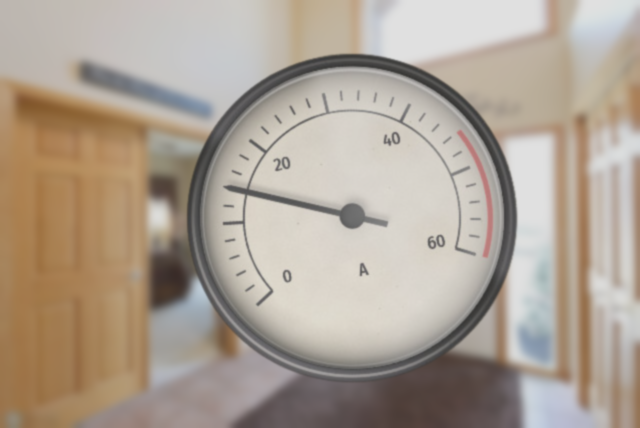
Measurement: 14,A
